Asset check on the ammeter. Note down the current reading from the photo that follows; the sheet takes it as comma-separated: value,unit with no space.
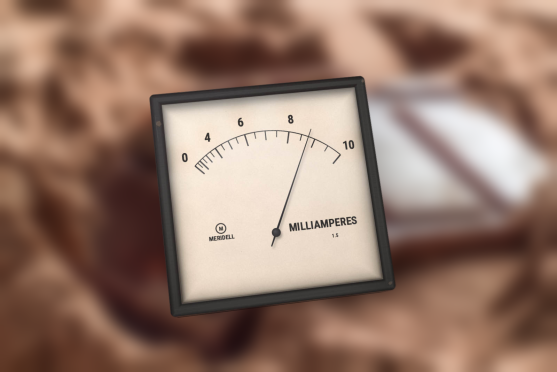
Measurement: 8.75,mA
